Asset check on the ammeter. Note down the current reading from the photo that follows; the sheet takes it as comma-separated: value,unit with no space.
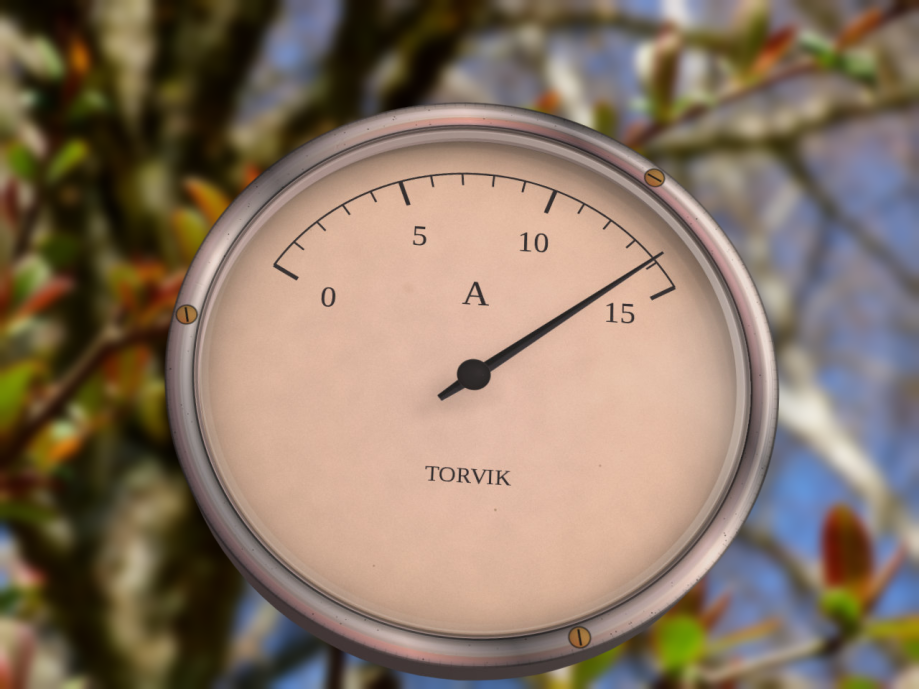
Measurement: 14,A
